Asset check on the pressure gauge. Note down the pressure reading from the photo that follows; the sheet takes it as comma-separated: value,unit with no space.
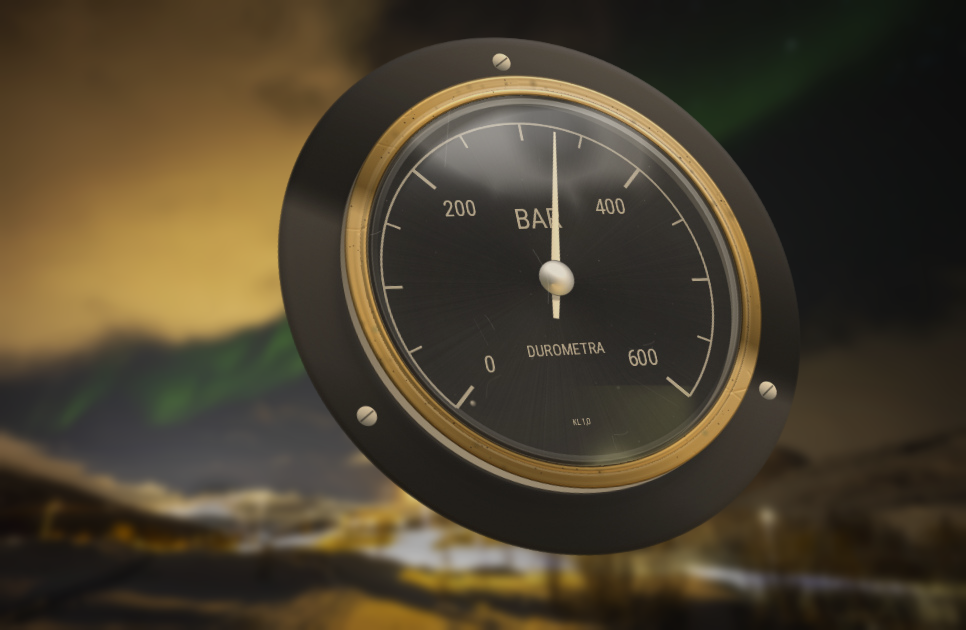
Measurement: 325,bar
